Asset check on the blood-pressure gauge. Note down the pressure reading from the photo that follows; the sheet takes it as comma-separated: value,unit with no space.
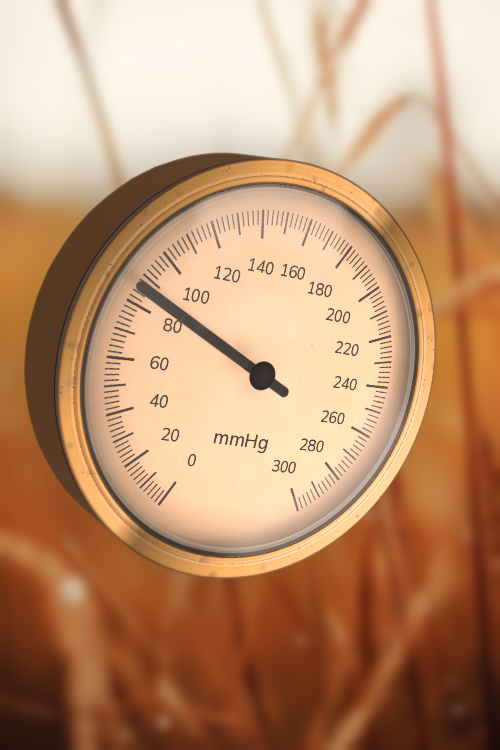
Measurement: 86,mmHg
